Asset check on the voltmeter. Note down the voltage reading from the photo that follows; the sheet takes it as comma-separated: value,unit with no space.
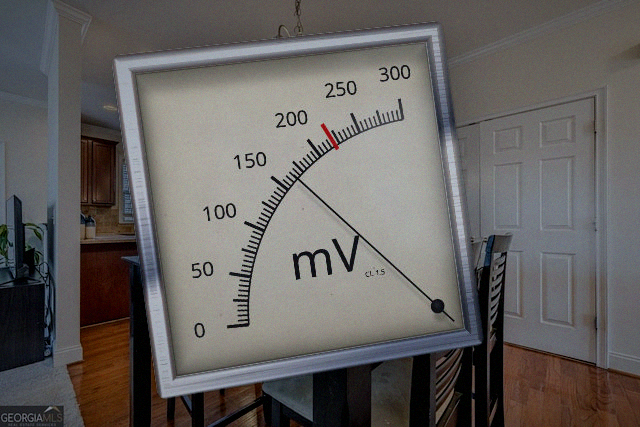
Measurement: 165,mV
